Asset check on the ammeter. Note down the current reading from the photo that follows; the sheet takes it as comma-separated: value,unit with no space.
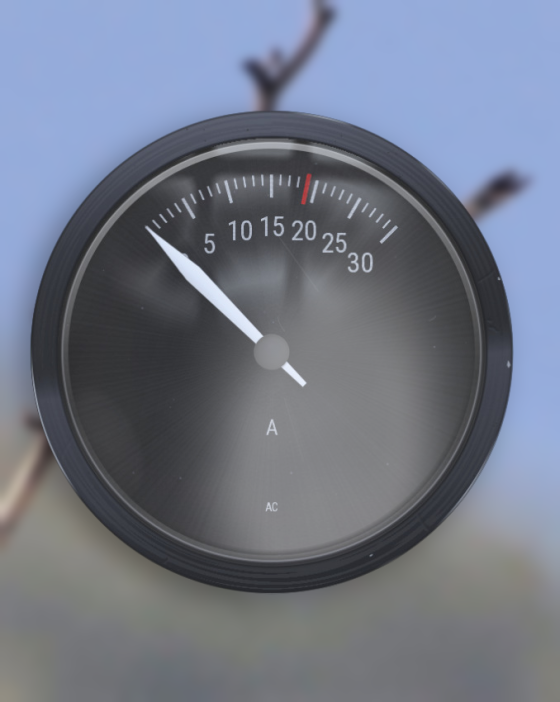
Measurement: 0,A
